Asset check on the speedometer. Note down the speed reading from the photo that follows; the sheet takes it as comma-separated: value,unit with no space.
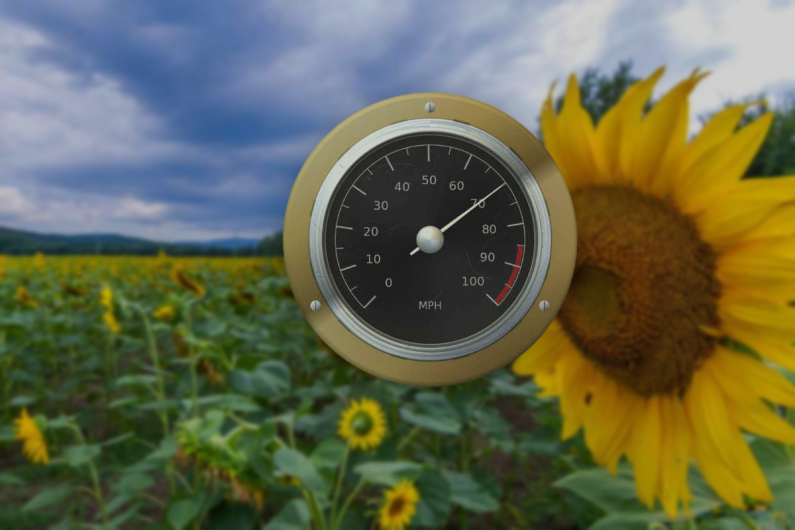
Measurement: 70,mph
